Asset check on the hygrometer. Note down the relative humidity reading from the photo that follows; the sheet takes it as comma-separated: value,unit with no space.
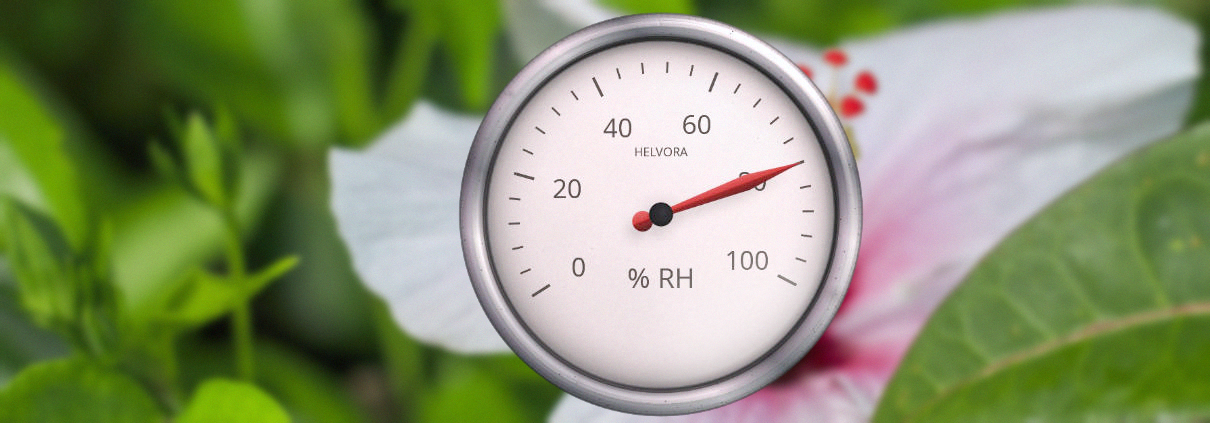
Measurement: 80,%
